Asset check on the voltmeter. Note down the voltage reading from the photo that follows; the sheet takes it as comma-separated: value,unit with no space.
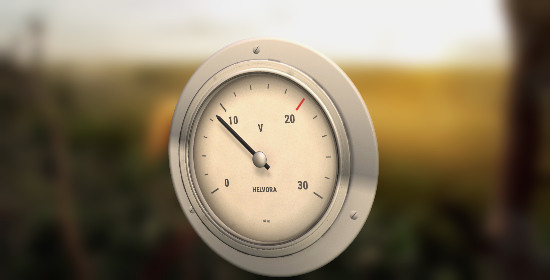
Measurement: 9,V
